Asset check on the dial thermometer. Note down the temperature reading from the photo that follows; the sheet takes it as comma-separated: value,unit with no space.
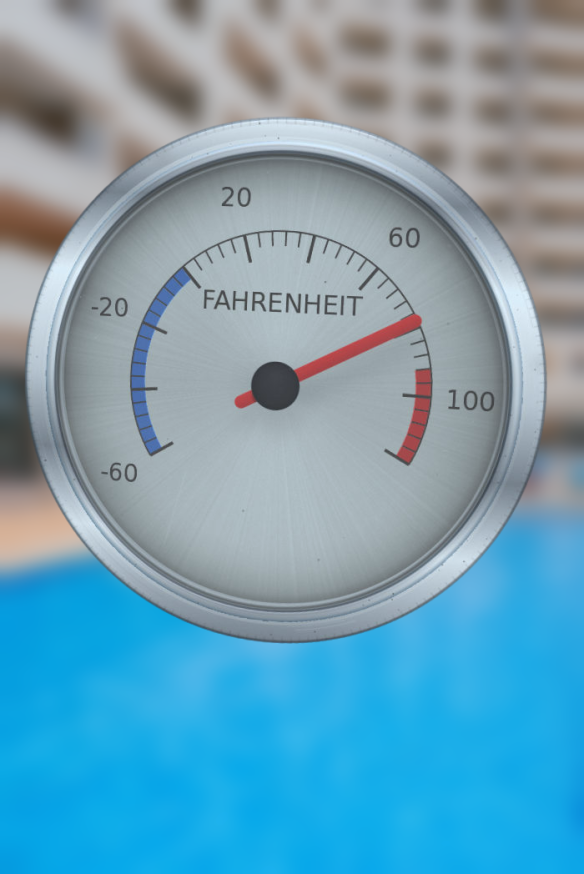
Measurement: 78,°F
